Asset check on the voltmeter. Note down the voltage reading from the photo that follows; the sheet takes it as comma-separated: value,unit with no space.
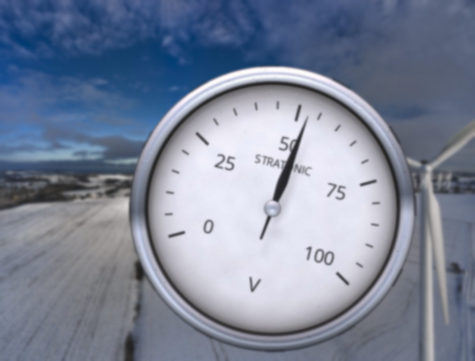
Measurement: 52.5,V
